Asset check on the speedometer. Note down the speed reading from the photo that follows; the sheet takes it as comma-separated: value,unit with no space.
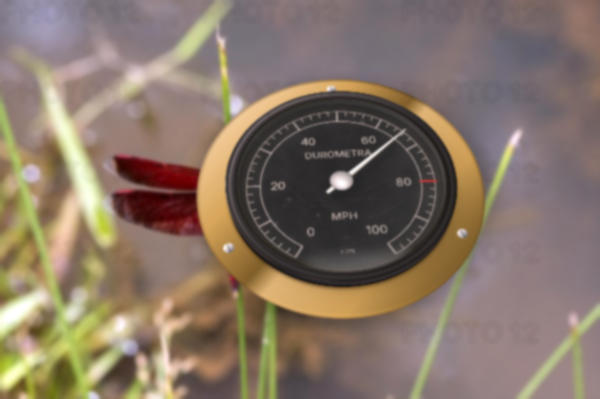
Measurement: 66,mph
